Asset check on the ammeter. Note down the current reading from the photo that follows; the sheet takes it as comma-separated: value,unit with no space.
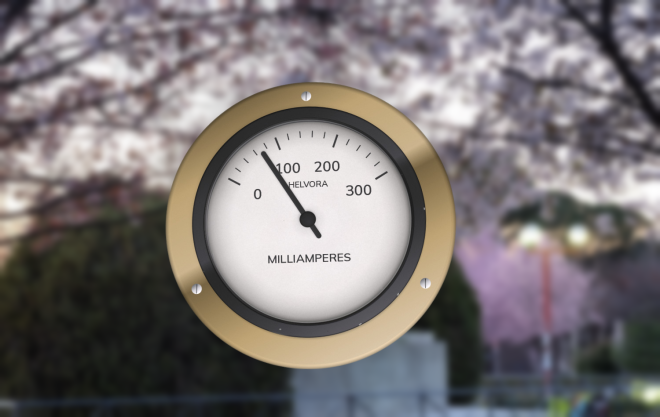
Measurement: 70,mA
